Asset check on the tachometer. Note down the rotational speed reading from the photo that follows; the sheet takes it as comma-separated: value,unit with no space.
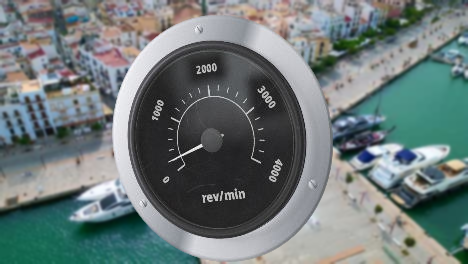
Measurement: 200,rpm
